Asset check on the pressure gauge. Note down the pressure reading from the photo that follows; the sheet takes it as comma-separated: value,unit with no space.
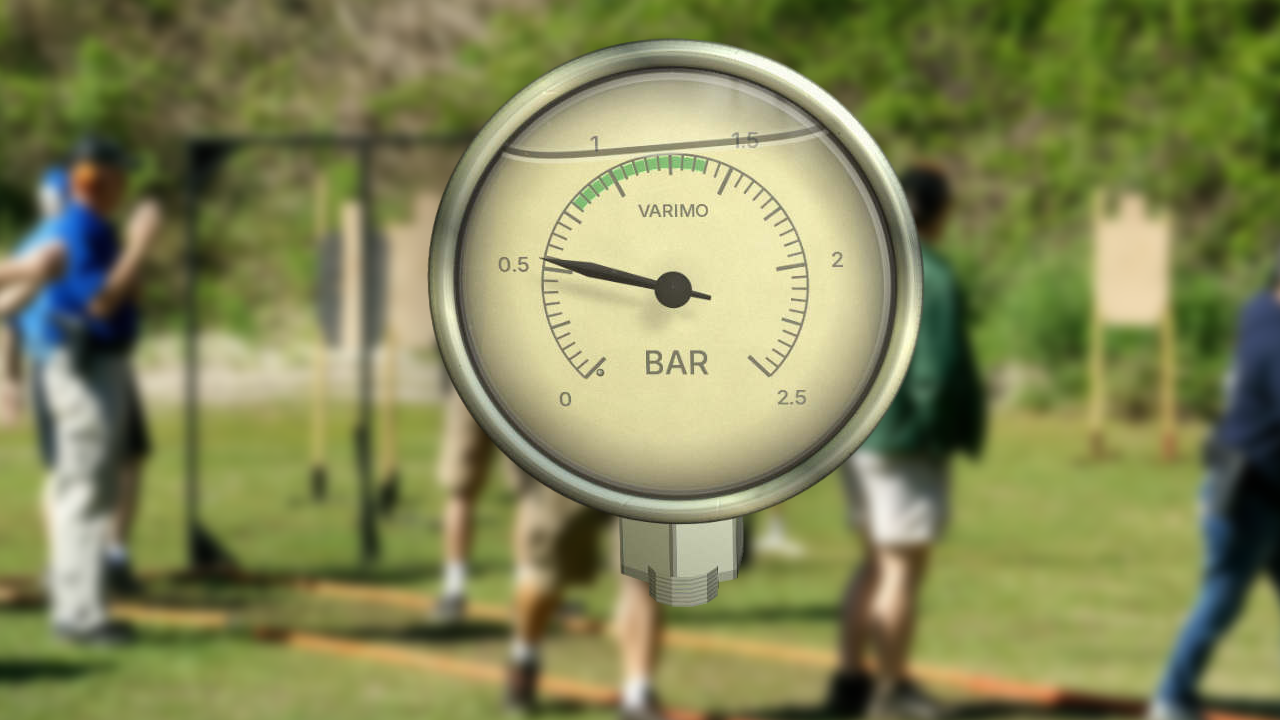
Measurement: 0.55,bar
